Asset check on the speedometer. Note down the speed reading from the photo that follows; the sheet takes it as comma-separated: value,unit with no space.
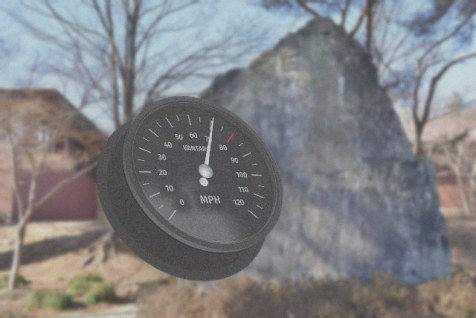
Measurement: 70,mph
